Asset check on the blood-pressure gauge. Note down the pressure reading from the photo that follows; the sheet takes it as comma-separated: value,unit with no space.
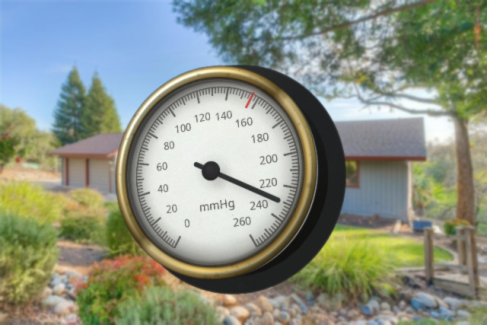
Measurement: 230,mmHg
